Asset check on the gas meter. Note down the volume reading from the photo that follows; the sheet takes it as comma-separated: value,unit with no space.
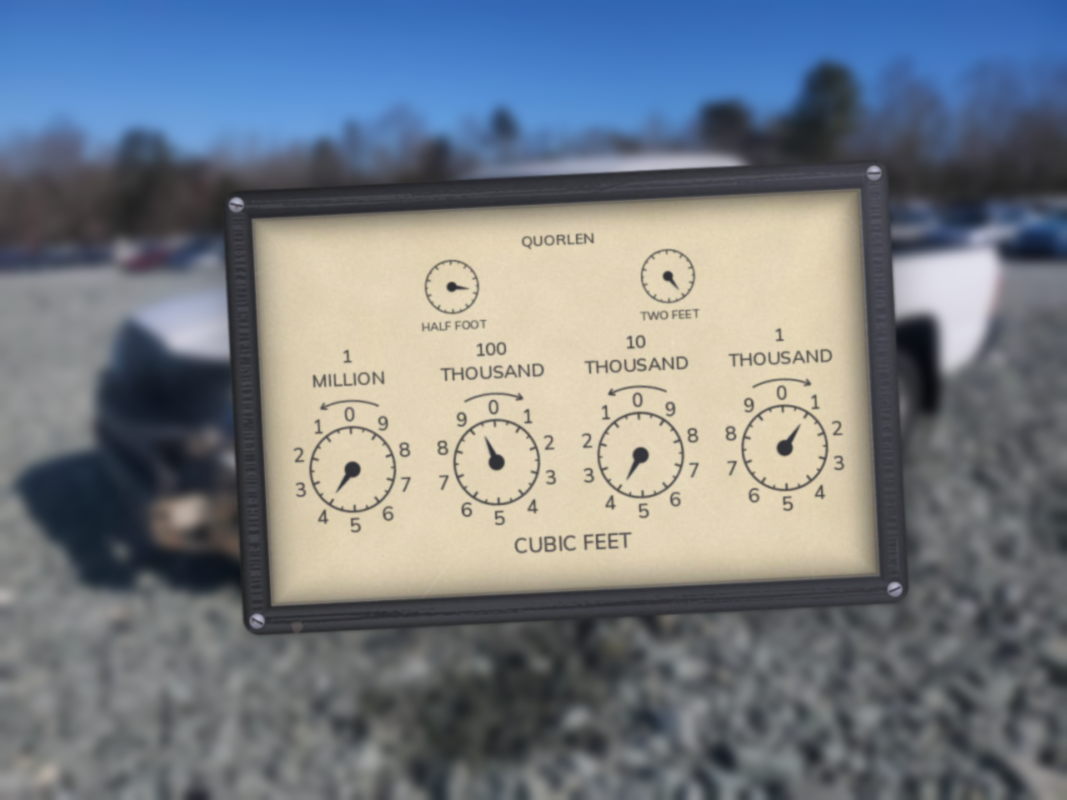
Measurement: 394100,ft³
